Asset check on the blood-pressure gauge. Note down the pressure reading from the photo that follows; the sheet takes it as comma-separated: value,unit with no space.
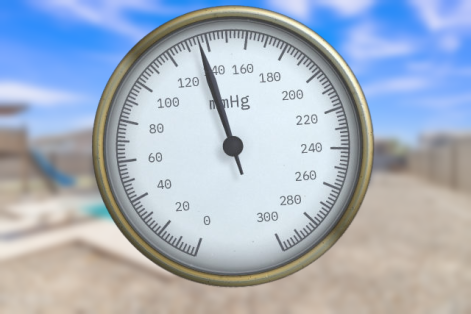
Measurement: 136,mmHg
